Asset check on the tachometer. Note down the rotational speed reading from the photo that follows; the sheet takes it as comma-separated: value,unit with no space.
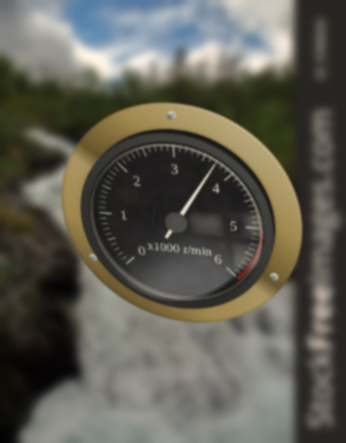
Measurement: 3700,rpm
